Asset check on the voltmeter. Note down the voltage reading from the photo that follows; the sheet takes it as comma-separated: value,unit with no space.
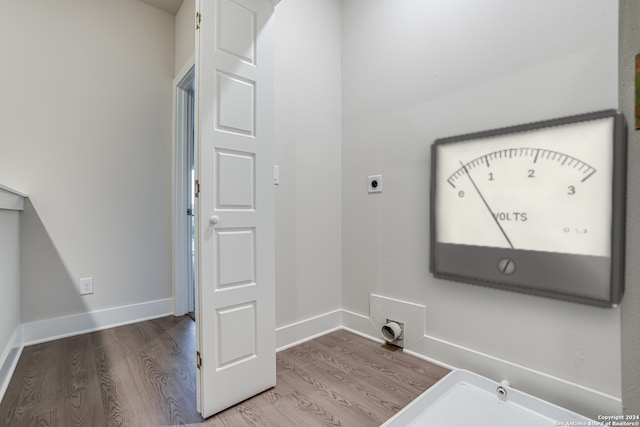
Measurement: 0.5,V
